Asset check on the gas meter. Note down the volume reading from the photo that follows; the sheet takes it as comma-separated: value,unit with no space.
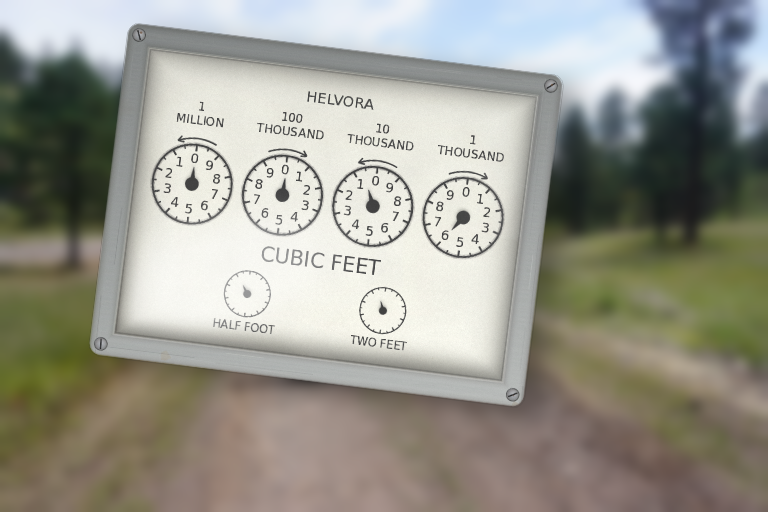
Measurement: 600,ft³
